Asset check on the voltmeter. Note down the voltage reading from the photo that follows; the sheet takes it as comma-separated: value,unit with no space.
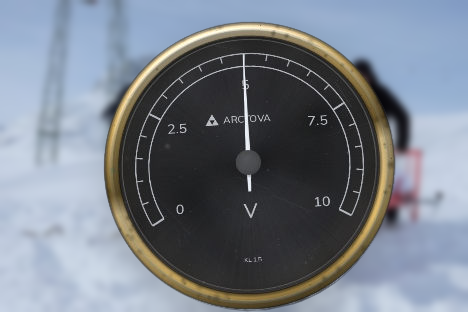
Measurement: 5,V
